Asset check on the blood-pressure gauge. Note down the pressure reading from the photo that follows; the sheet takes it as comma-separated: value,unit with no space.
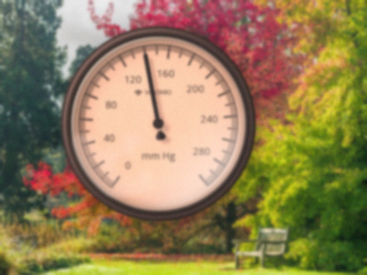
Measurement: 140,mmHg
